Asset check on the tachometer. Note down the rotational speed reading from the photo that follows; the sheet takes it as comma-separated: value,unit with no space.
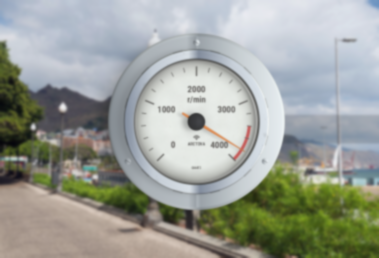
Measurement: 3800,rpm
